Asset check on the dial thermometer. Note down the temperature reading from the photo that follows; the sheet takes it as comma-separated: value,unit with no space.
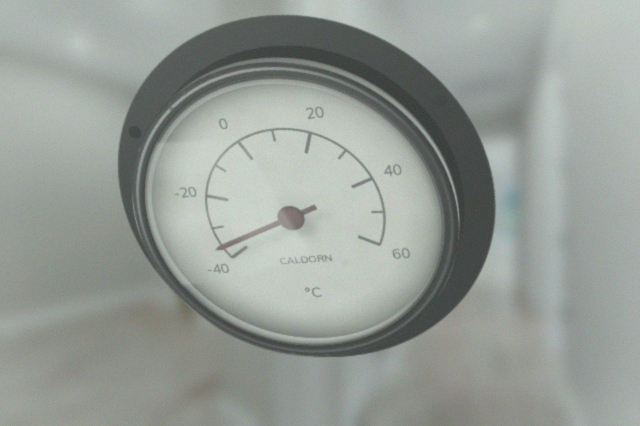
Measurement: -35,°C
